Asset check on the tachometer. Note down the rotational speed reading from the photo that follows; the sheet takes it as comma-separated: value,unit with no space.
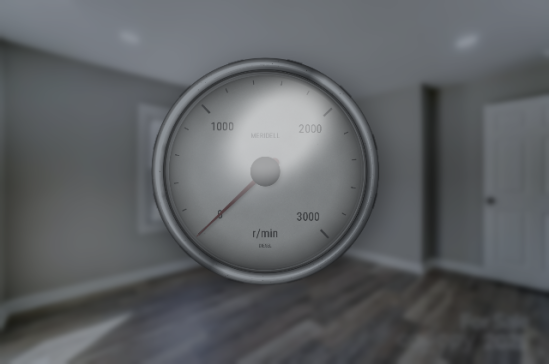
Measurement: 0,rpm
